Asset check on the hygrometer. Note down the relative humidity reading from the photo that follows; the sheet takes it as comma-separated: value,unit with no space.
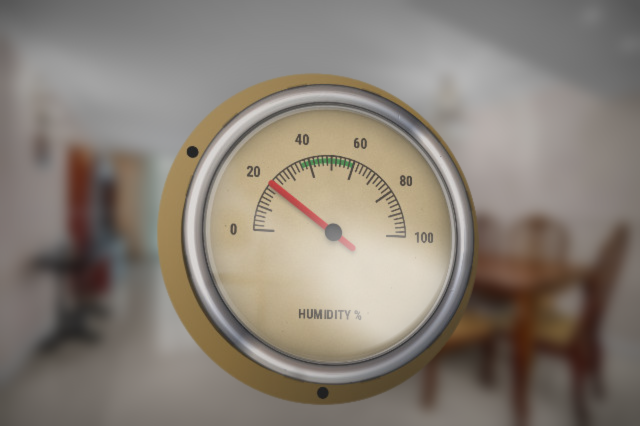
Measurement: 20,%
